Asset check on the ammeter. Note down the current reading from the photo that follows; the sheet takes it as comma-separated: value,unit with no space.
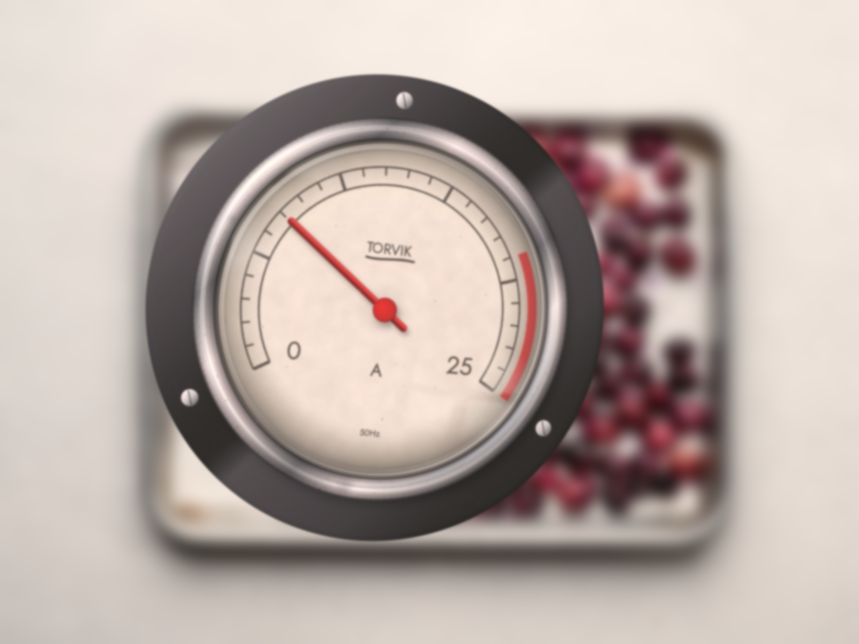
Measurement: 7,A
